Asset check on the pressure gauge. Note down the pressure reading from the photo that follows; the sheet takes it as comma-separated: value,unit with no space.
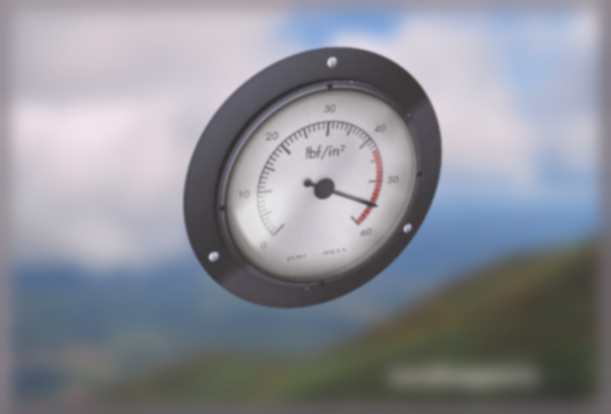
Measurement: 55,psi
